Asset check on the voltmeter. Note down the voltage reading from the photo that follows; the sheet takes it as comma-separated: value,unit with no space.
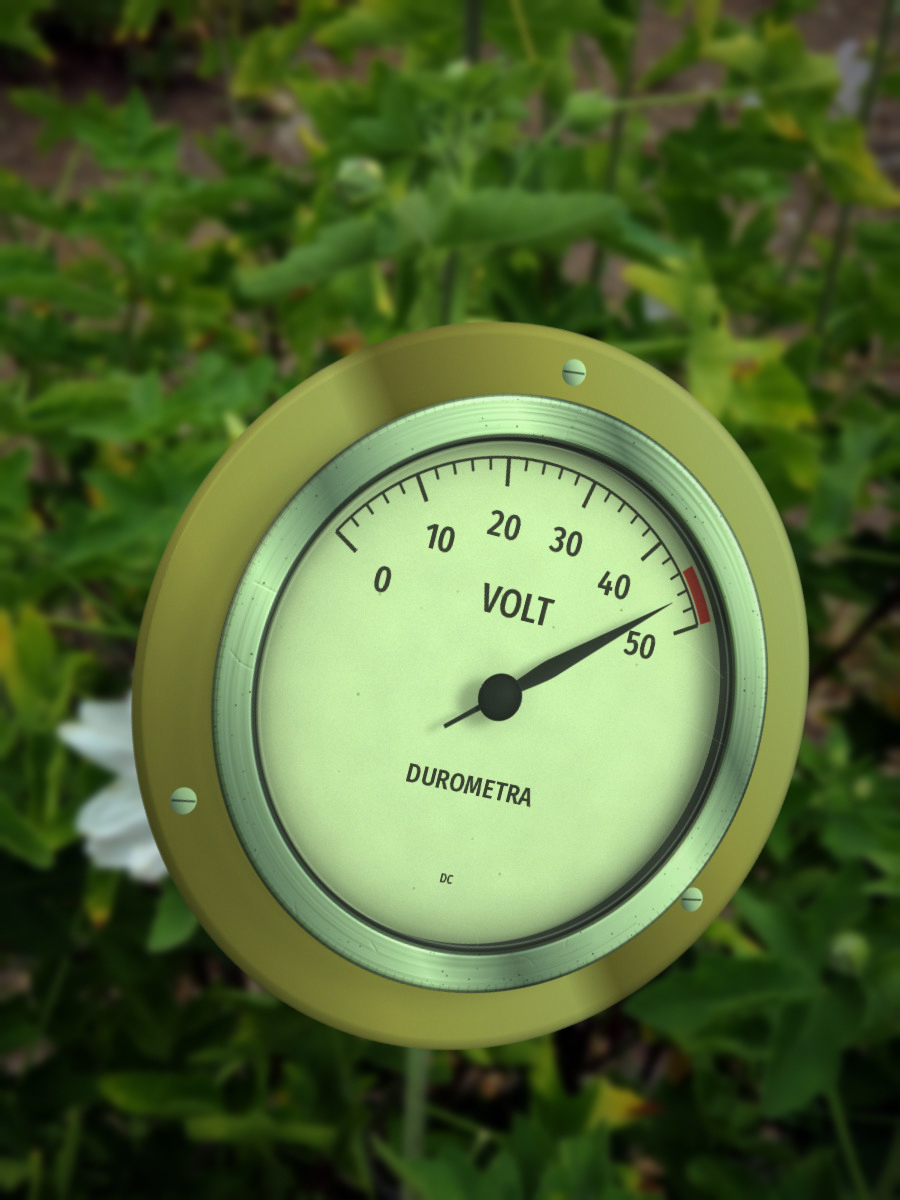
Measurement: 46,V
